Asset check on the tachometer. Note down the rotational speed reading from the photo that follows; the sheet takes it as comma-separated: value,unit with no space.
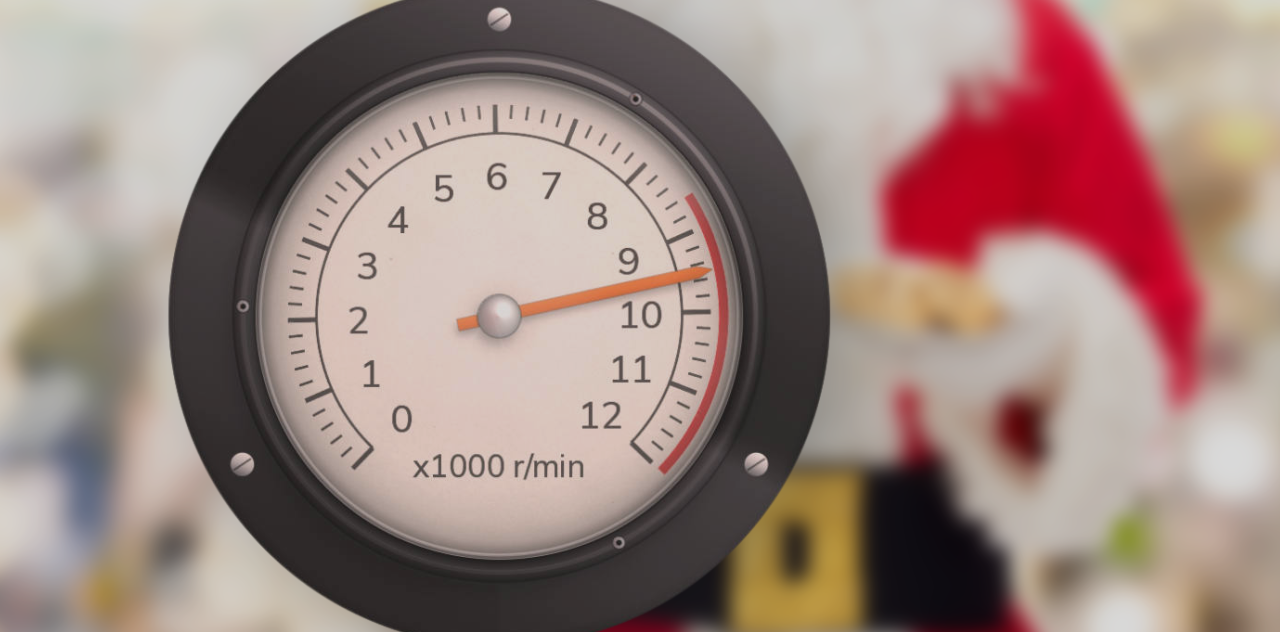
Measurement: 9500,rpm
